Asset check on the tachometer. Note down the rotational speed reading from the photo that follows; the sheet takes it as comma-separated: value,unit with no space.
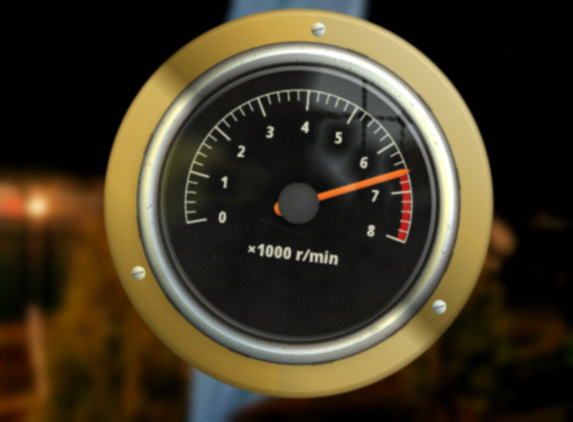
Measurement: 6600,rpm
